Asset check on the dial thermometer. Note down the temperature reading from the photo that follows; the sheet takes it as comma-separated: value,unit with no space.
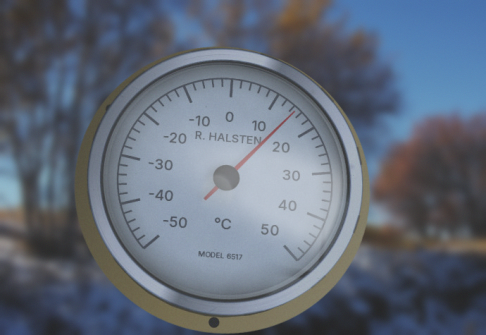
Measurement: 15,°C
